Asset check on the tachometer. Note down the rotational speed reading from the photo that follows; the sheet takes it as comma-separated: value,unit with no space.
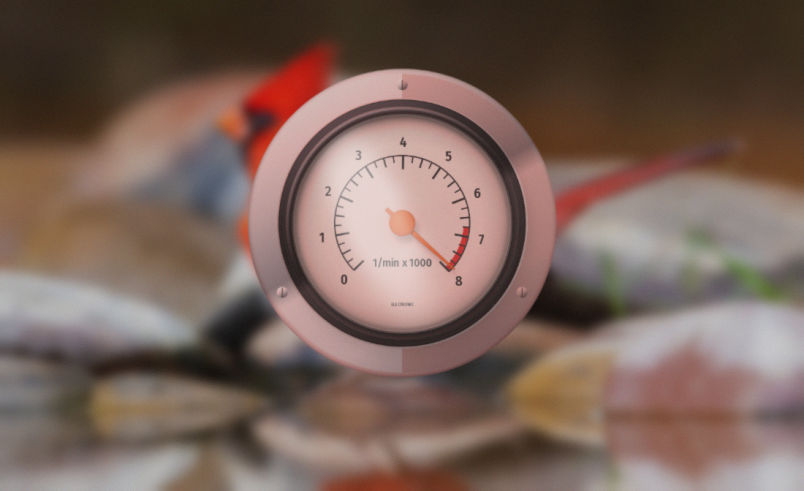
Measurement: 7875,rpm
